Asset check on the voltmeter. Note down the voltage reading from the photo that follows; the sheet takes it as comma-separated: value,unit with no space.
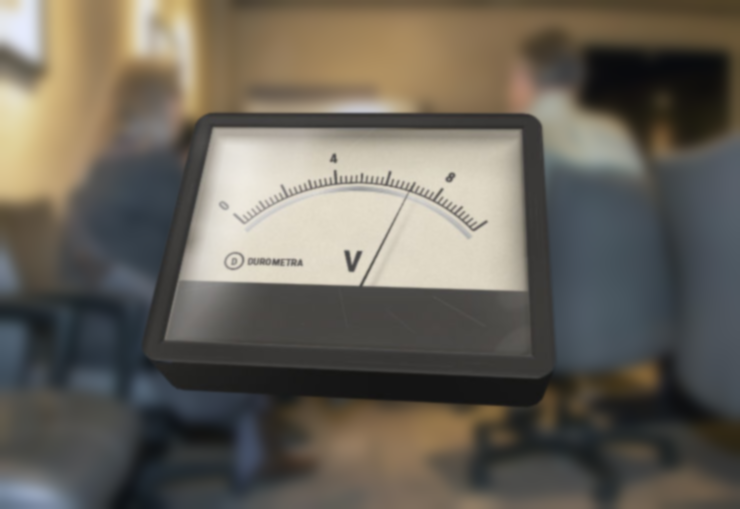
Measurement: 7,V
